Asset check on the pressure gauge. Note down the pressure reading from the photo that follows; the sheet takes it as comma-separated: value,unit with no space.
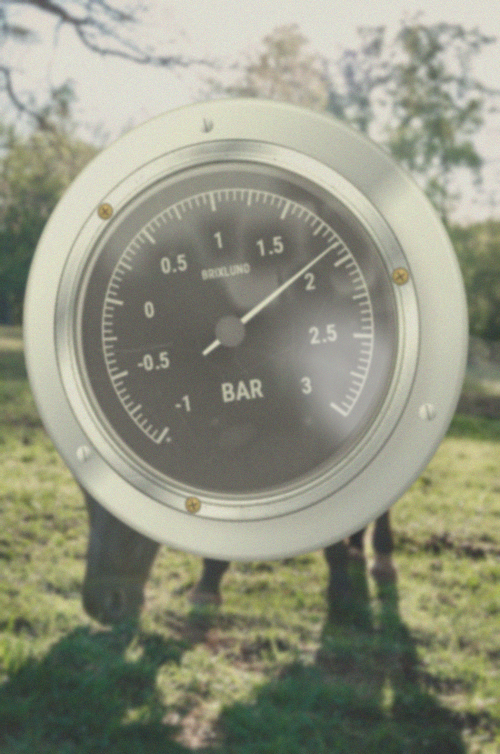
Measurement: 1.9,bar
